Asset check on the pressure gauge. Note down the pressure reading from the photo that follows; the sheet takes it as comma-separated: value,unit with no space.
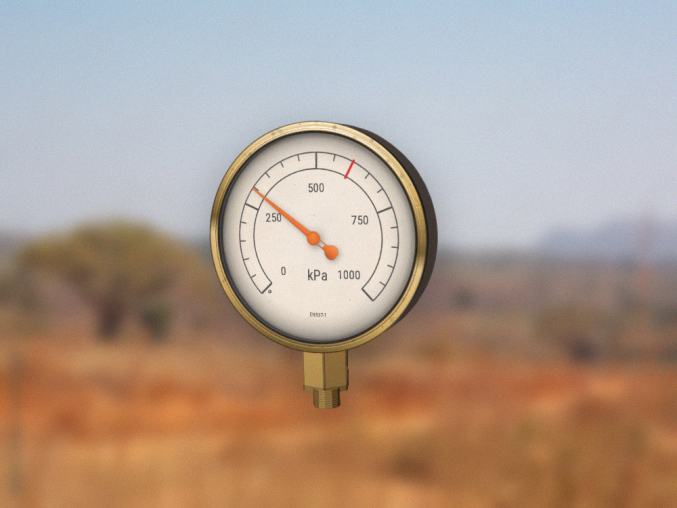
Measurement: 300,kPa
